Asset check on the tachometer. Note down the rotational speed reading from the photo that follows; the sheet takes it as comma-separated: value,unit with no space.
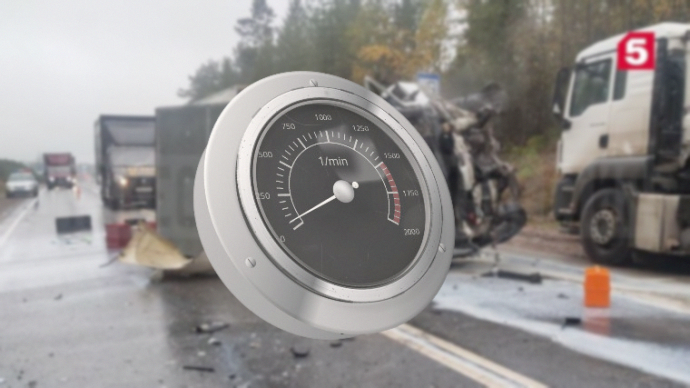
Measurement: 50,rpm
